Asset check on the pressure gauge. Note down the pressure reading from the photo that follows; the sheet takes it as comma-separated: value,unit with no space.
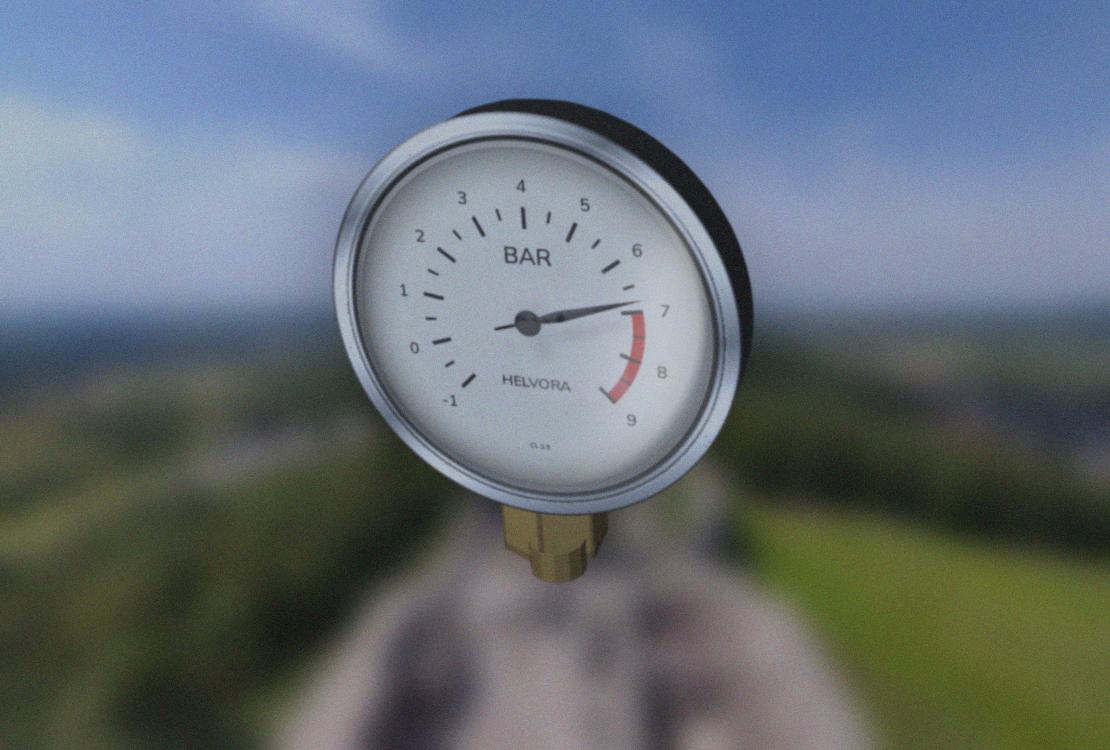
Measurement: 6.75,bar
